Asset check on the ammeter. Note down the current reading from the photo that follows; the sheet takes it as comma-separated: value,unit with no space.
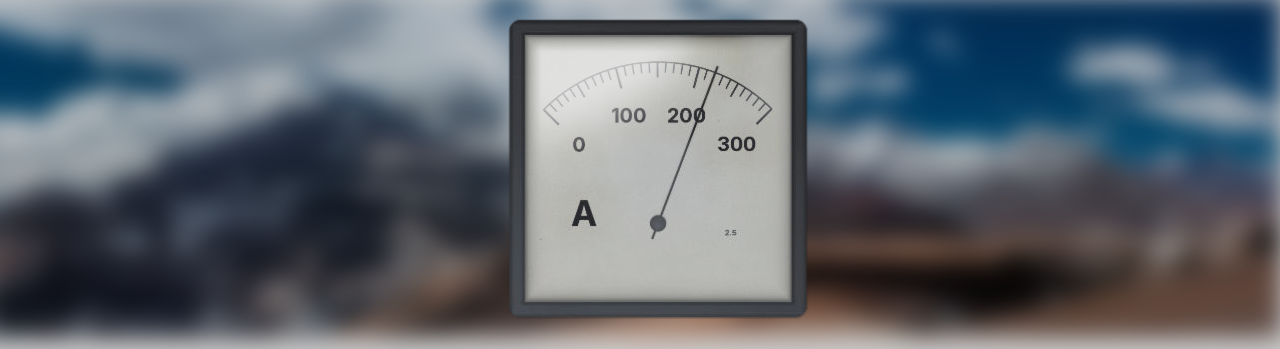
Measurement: 220,A
